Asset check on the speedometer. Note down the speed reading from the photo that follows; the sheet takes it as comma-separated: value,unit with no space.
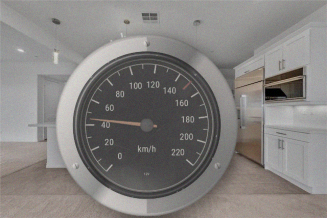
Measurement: 45,km/h
